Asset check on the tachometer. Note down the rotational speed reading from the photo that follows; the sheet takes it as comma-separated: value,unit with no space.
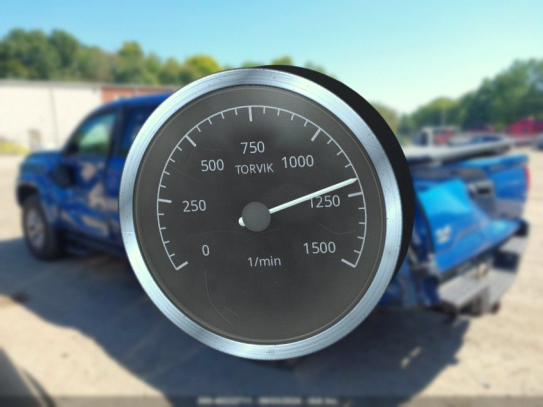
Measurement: 1200,rpm
